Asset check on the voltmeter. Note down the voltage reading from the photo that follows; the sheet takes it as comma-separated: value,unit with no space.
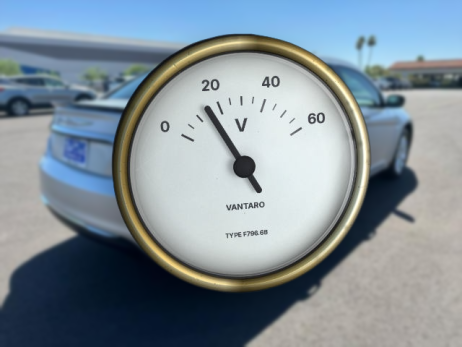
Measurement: 15,V
